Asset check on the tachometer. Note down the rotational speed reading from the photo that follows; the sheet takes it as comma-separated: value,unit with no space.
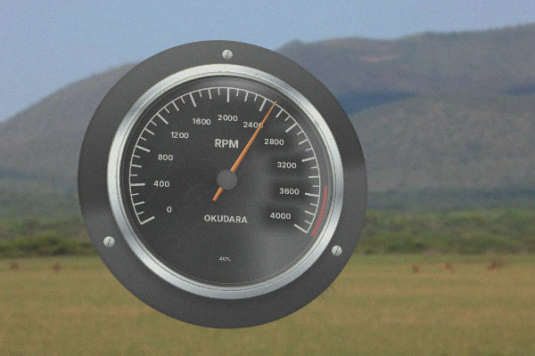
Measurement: 2500,rpm
